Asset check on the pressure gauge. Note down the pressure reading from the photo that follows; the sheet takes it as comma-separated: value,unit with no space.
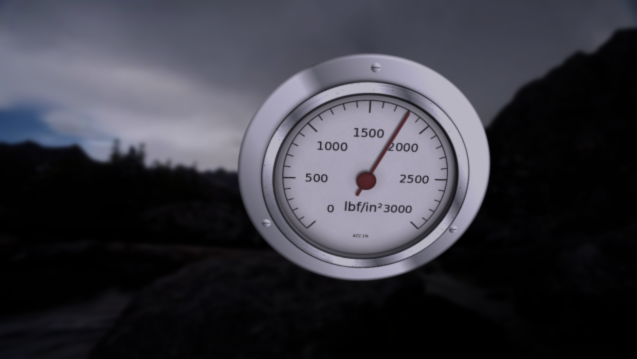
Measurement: 1800,psi
